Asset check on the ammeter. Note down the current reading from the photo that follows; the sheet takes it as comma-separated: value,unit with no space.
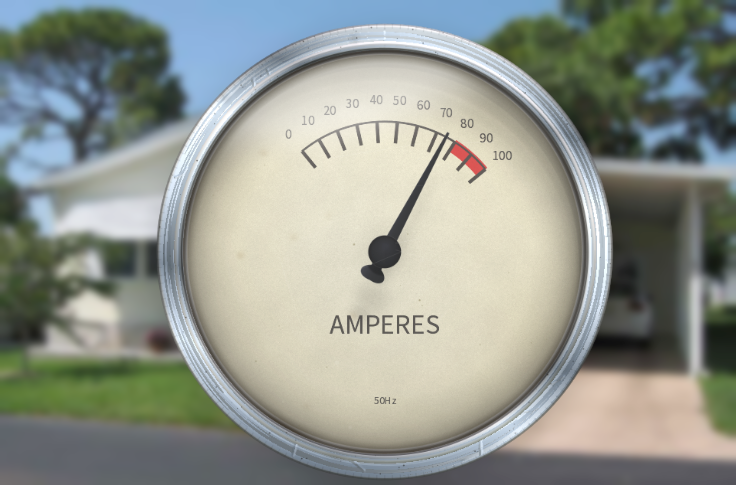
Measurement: 75,A
